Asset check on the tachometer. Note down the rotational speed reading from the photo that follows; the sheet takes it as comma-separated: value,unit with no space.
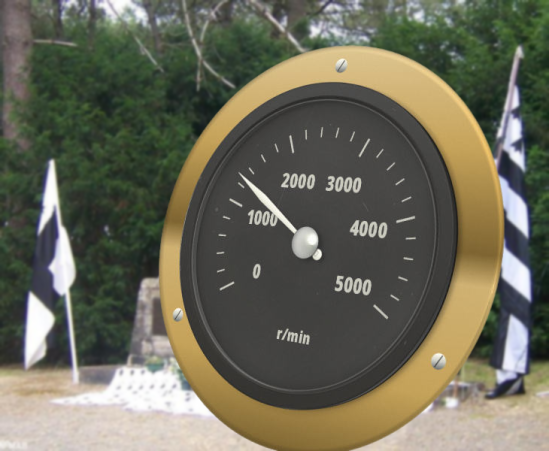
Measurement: 1300,rpm
